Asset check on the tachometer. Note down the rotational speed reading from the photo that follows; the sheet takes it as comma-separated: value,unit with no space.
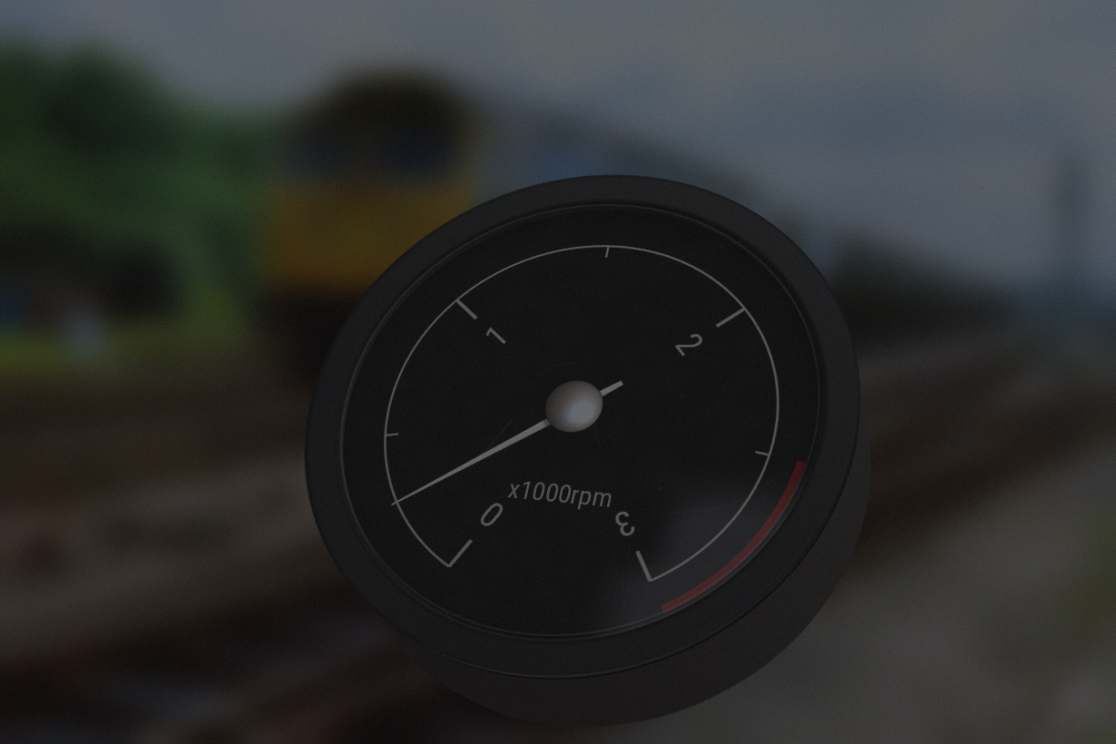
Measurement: 250,rpm
